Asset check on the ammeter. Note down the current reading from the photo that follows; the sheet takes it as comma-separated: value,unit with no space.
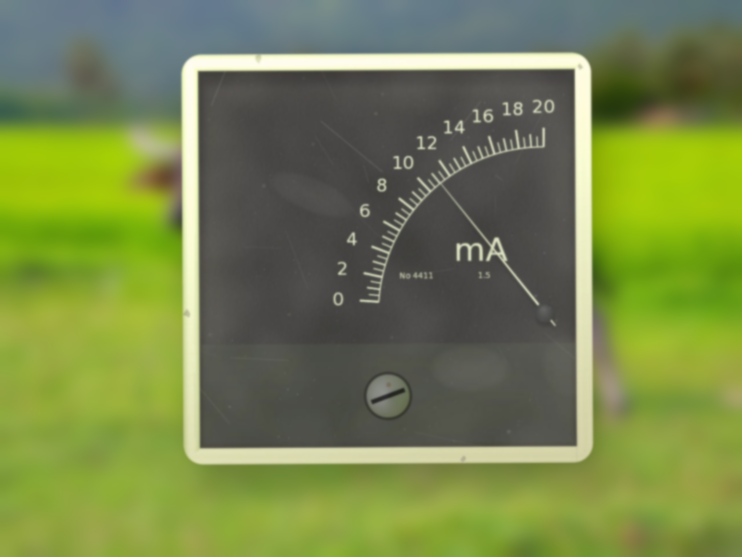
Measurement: 11,mA
